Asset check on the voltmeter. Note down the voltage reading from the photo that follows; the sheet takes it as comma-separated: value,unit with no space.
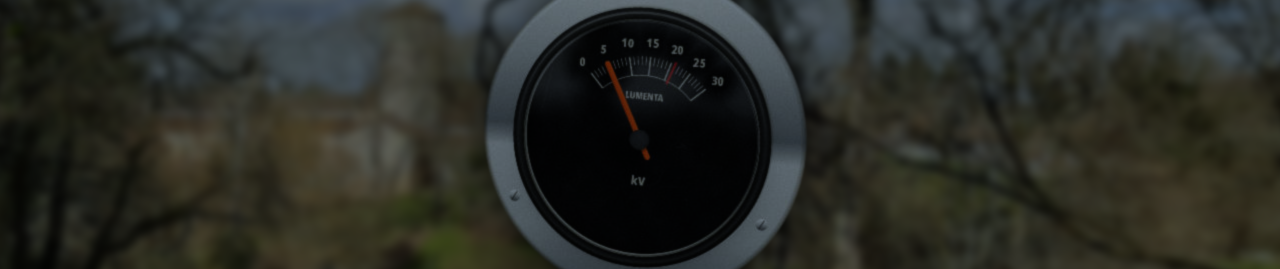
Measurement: 5,kV
